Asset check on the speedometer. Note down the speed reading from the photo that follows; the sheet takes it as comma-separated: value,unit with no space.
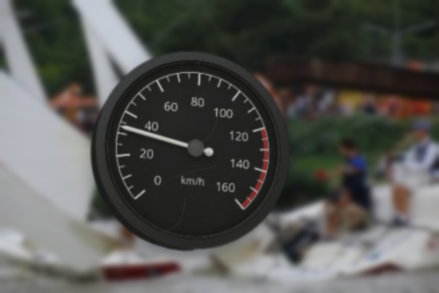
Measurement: 32.5,km/h
